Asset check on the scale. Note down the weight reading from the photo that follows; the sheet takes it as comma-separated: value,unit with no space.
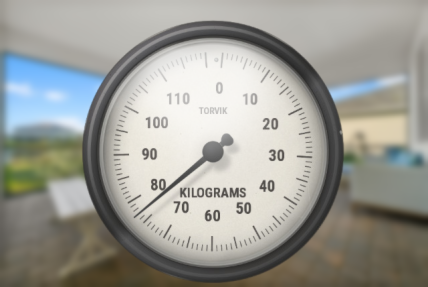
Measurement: 77,kg
